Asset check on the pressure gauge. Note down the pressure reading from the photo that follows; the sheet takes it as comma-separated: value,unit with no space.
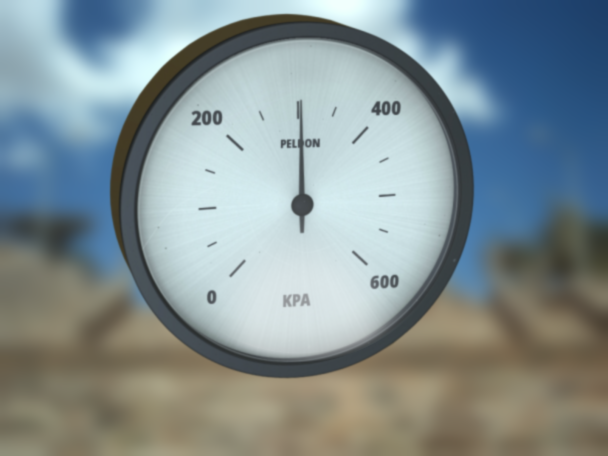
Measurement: 300,kPa
